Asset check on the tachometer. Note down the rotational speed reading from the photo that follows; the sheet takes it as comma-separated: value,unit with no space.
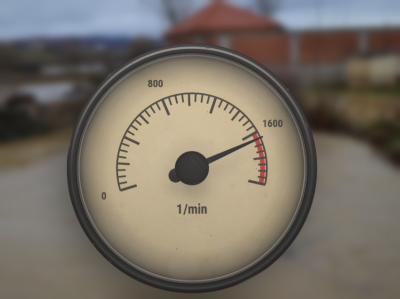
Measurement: 1650,rpm
